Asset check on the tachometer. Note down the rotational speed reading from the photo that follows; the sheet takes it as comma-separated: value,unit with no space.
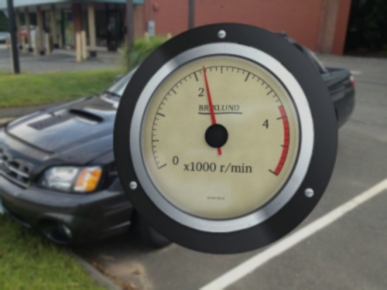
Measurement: 2200,rpm
